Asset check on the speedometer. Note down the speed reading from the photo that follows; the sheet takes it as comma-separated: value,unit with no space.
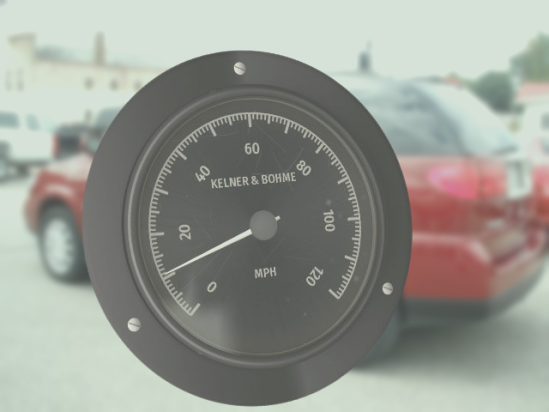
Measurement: 11,mph
